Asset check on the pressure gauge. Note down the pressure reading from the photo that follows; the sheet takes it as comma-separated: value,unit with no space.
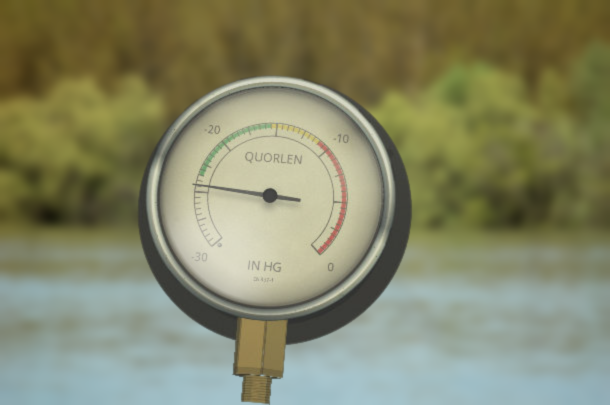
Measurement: -24.5,inHg
